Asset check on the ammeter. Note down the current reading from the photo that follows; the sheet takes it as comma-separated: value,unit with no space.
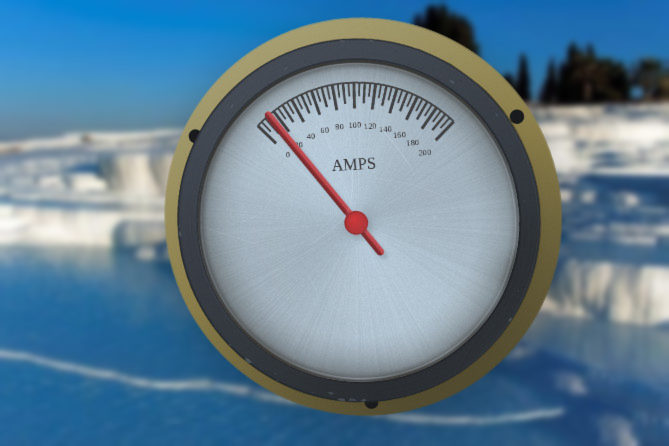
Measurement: 15,A
